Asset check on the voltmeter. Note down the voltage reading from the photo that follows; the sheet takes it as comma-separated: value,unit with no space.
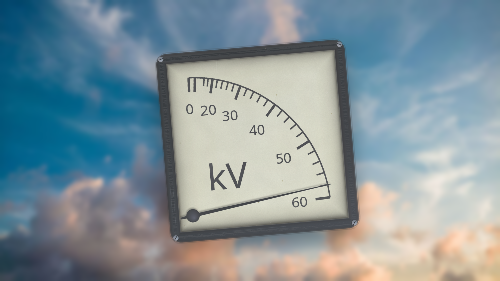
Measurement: 58,kV
